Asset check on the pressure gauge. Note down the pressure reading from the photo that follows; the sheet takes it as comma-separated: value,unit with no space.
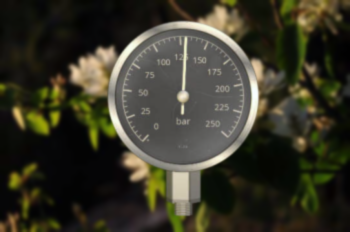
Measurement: 130,bar
